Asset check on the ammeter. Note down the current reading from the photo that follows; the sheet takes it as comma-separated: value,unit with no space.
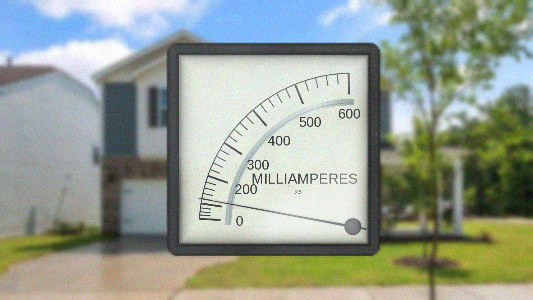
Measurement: 120,mA
